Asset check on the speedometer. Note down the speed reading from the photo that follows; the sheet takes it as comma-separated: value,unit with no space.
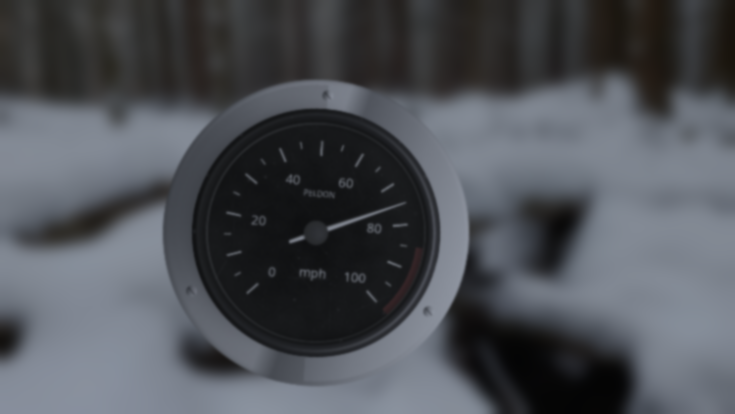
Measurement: 75,mph
